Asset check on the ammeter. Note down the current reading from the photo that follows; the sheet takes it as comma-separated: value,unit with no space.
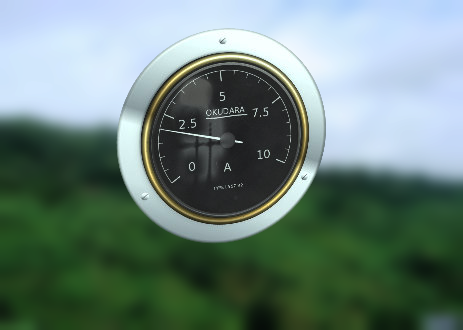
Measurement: 2,A
